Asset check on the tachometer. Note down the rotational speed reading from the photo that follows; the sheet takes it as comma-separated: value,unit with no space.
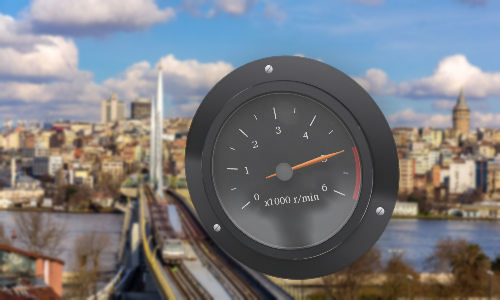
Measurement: 5000,rpm
